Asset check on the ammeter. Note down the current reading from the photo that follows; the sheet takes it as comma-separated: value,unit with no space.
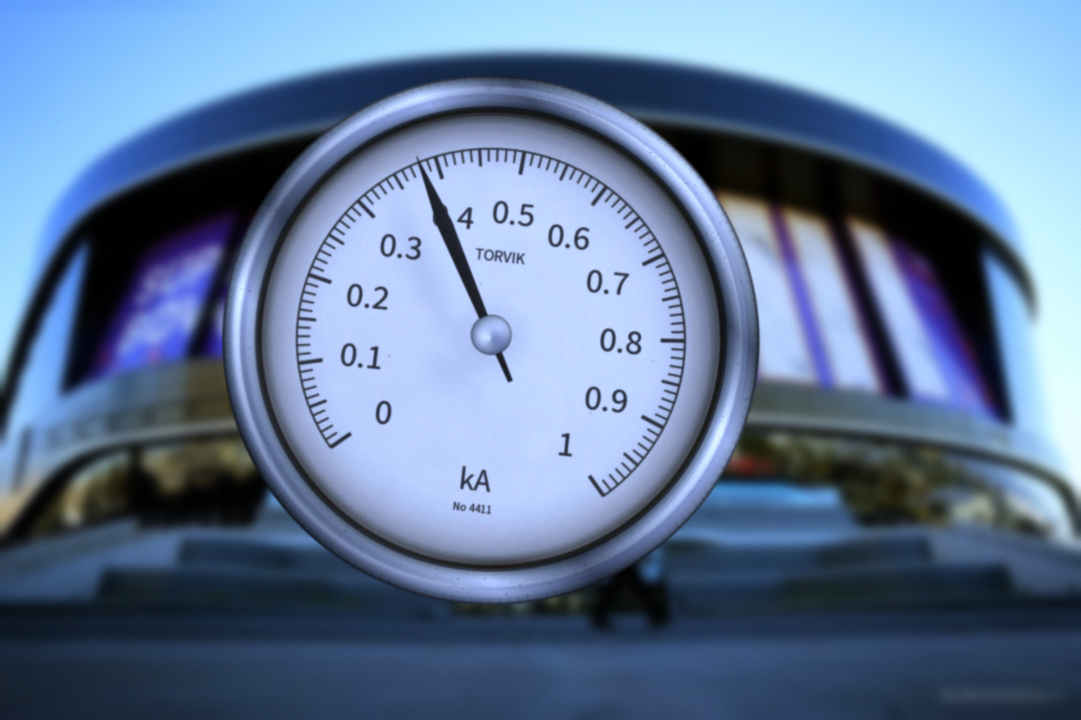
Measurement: 0.38,kA
